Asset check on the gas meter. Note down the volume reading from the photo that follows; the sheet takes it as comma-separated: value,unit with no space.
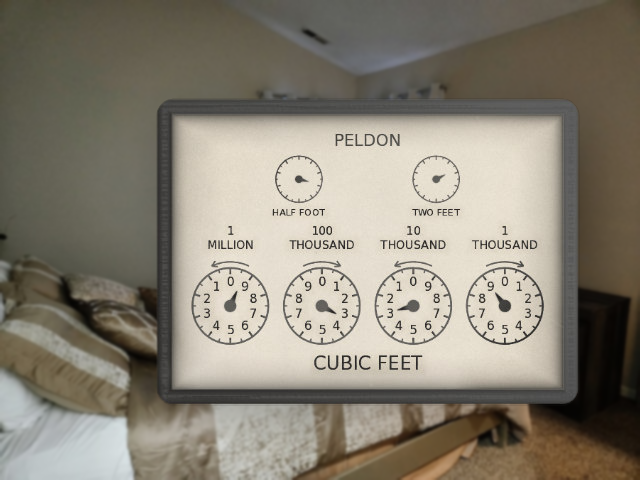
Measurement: 932900,ft³
